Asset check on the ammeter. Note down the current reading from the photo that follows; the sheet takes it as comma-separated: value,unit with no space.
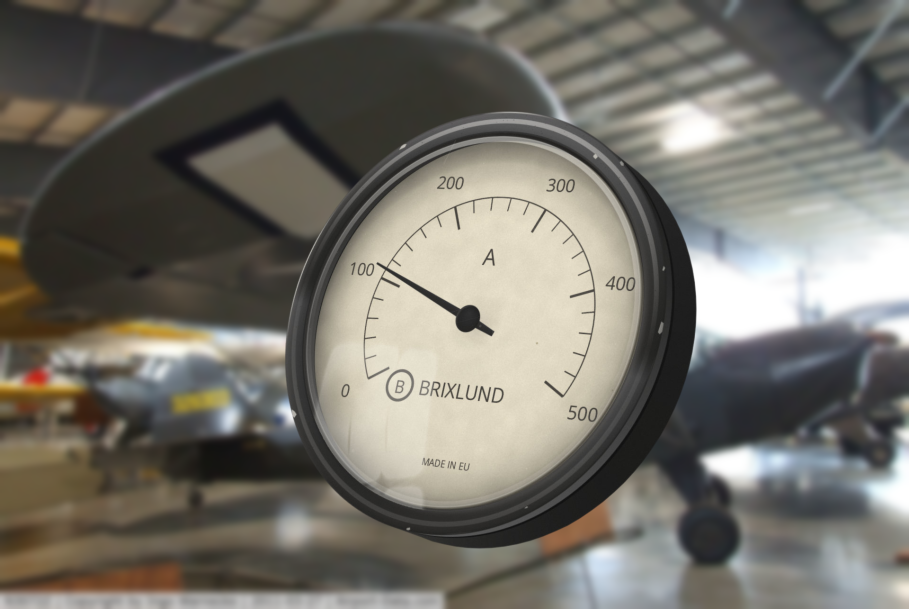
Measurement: 110,A
